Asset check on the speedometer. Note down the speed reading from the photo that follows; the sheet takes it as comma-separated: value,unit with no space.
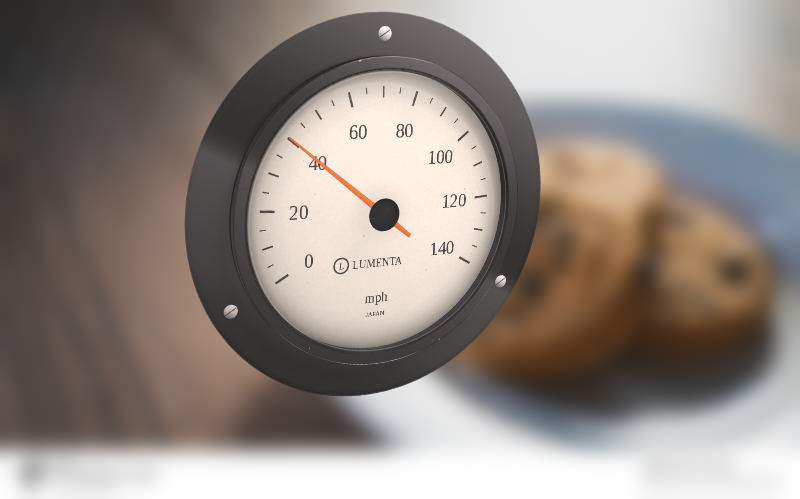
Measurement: 40,mph
